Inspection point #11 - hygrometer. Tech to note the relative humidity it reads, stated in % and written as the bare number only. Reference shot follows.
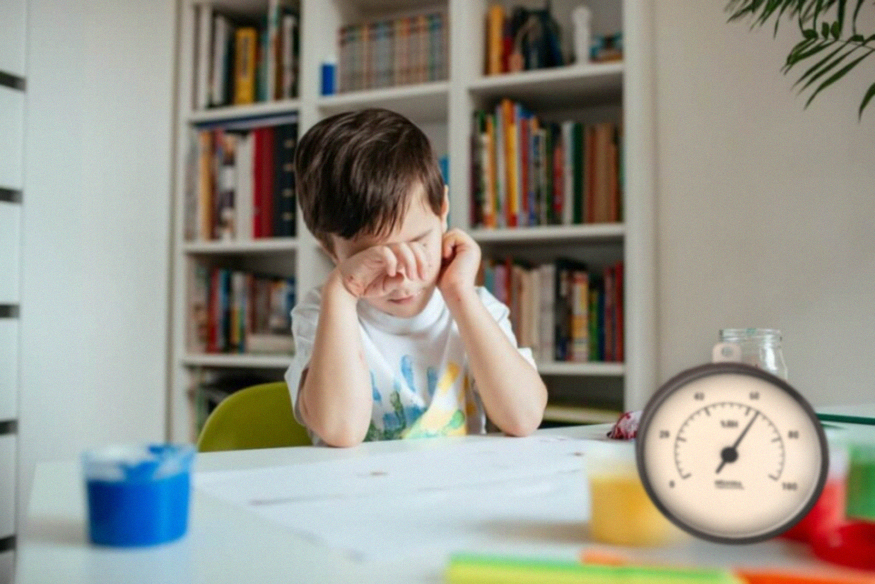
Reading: 64
